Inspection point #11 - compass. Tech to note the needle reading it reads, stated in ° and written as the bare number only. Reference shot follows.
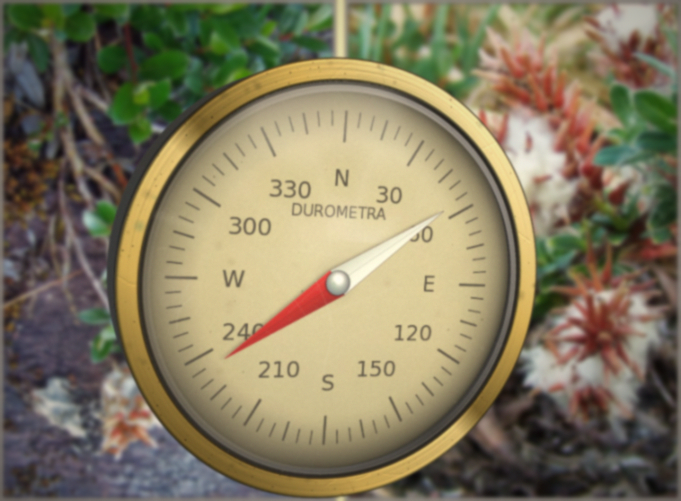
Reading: 235
